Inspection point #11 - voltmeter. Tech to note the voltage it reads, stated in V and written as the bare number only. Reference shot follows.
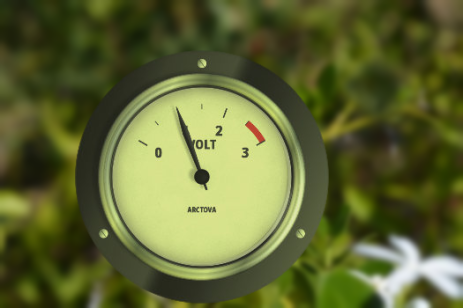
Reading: 1
